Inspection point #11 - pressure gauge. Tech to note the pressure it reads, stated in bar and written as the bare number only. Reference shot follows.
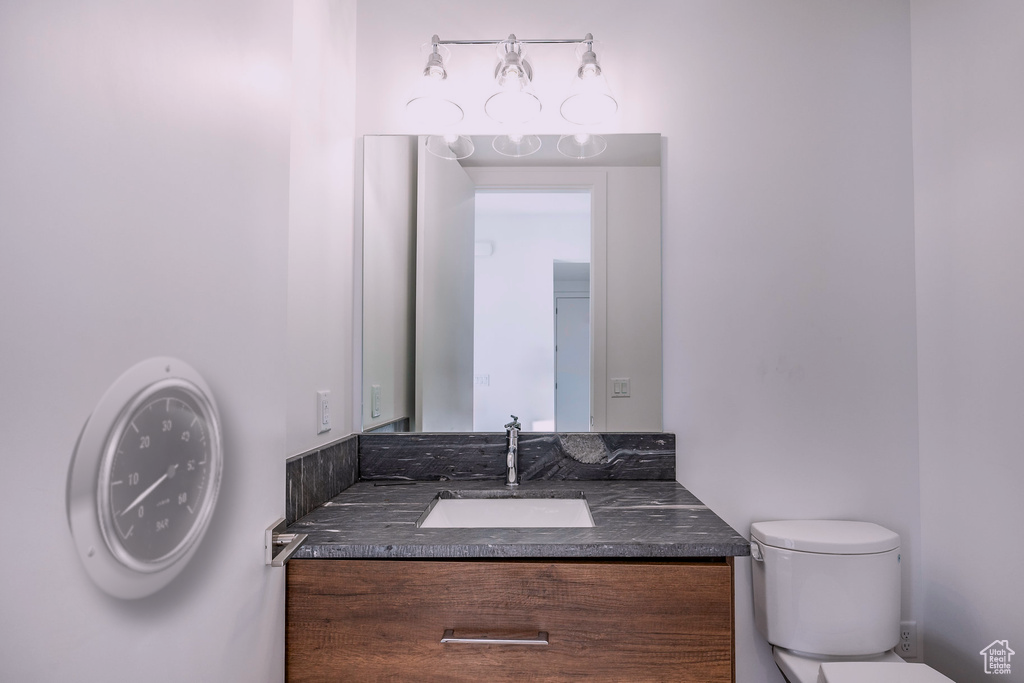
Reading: 5
